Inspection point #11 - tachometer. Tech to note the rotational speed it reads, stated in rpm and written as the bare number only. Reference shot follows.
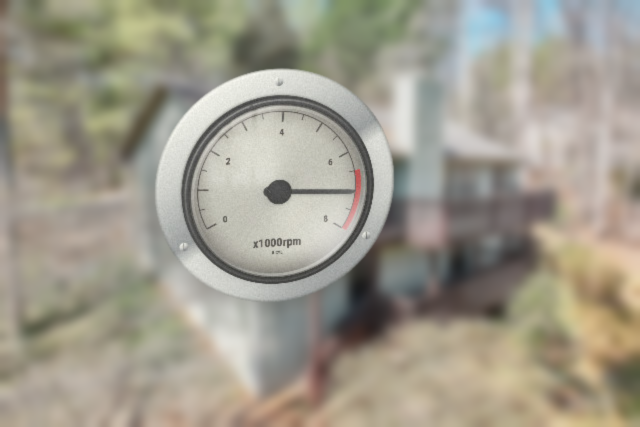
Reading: 7000
